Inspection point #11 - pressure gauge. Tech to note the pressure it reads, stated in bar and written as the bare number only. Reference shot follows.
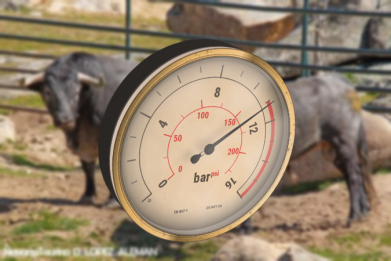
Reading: 11
